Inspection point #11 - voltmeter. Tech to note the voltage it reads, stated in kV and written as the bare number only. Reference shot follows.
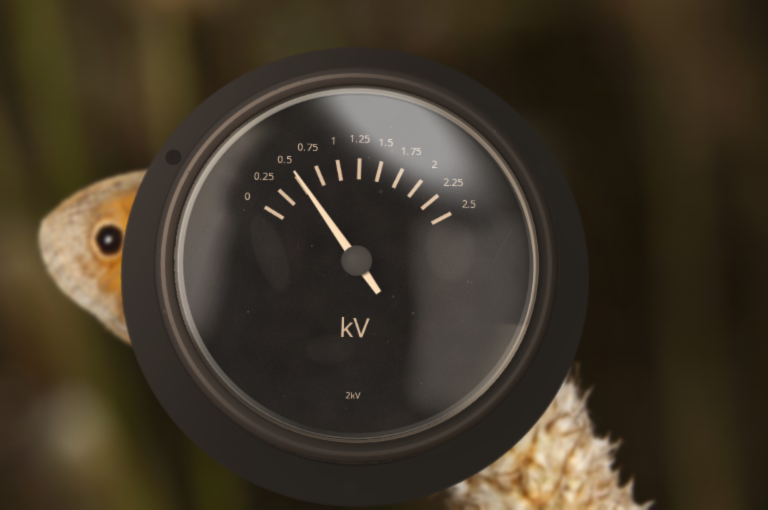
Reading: 0.5
